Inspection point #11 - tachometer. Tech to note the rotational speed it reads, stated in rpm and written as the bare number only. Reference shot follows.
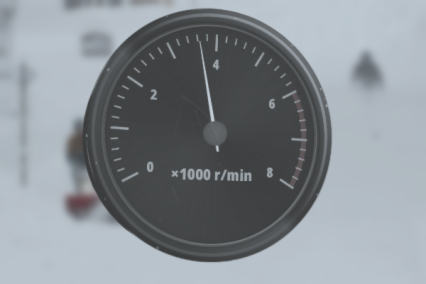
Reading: 3600
